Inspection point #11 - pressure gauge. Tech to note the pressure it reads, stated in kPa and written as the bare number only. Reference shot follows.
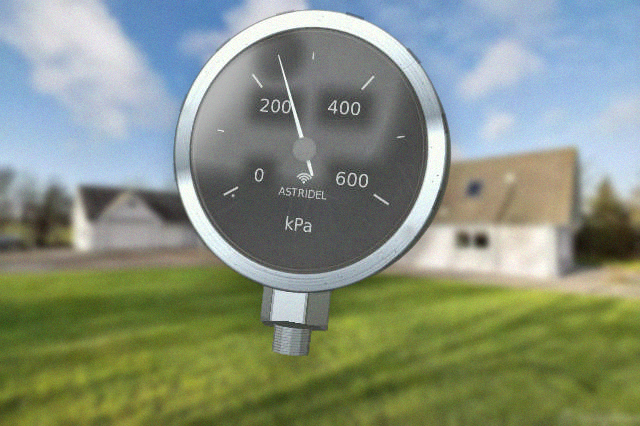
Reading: 250
